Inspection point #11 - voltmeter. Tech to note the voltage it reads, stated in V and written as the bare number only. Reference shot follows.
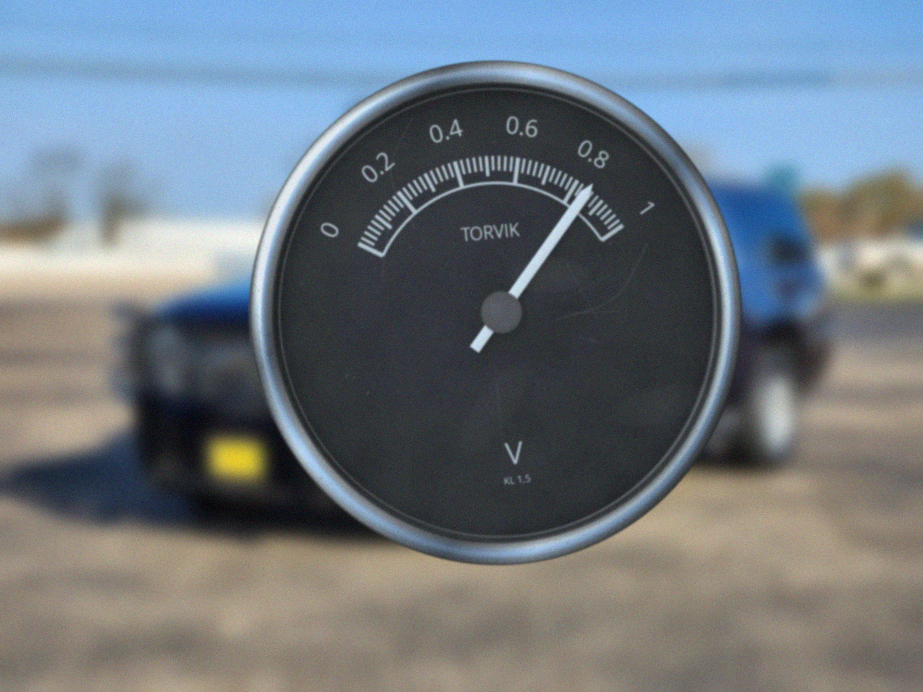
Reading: 0.84
